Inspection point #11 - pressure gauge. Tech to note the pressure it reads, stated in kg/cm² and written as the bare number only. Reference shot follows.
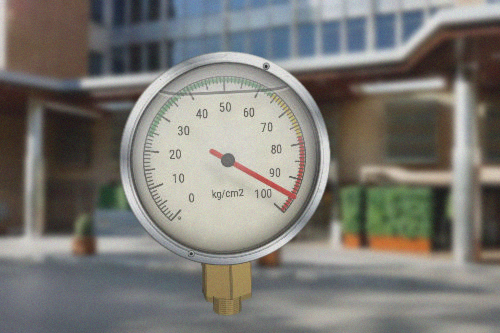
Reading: 95
